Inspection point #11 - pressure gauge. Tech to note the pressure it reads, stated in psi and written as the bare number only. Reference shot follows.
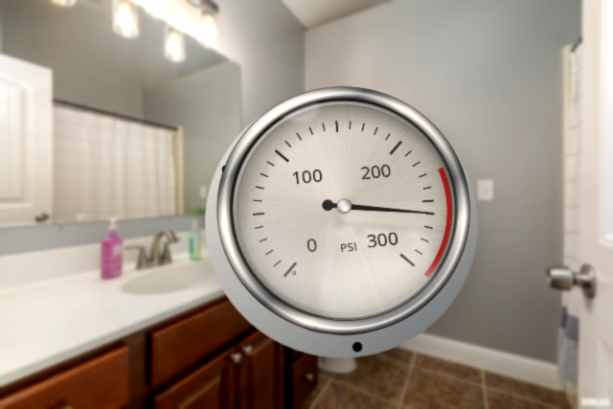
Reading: 260
